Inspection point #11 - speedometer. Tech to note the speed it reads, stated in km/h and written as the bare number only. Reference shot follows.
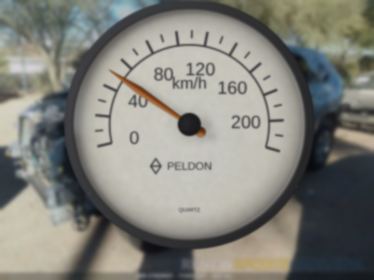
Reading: 50
